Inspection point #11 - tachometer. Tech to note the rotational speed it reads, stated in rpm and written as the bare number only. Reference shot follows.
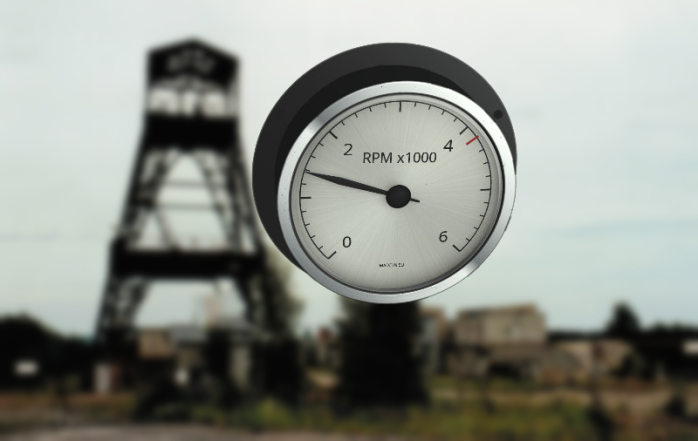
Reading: 1400
